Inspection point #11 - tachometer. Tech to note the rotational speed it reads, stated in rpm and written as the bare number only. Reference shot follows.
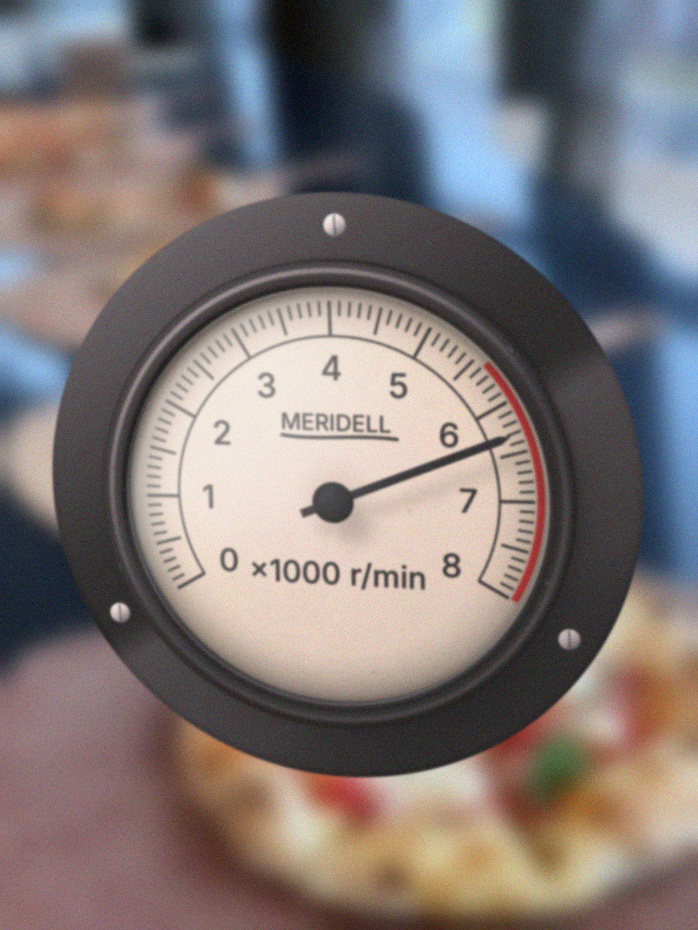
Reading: 6300
